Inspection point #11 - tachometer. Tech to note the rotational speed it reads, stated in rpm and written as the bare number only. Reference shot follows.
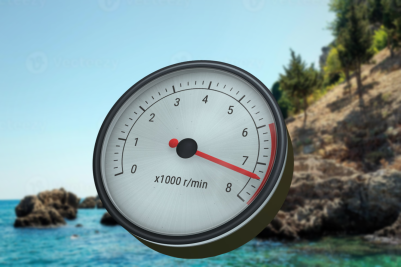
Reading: 7400
